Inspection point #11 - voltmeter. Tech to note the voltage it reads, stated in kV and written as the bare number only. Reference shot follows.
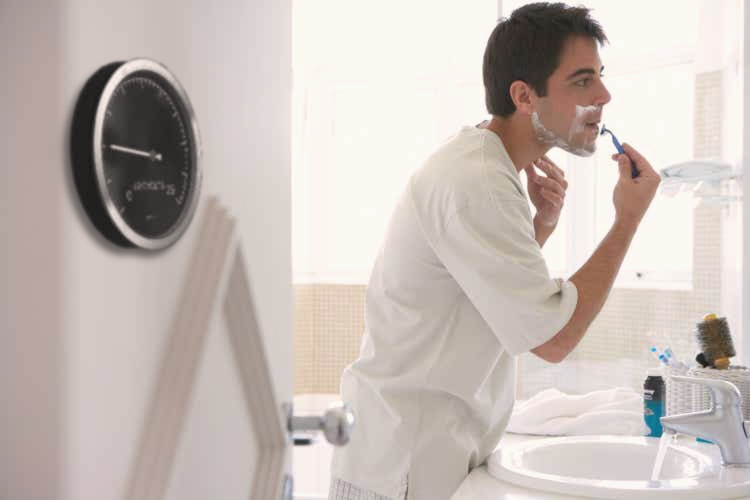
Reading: 5
